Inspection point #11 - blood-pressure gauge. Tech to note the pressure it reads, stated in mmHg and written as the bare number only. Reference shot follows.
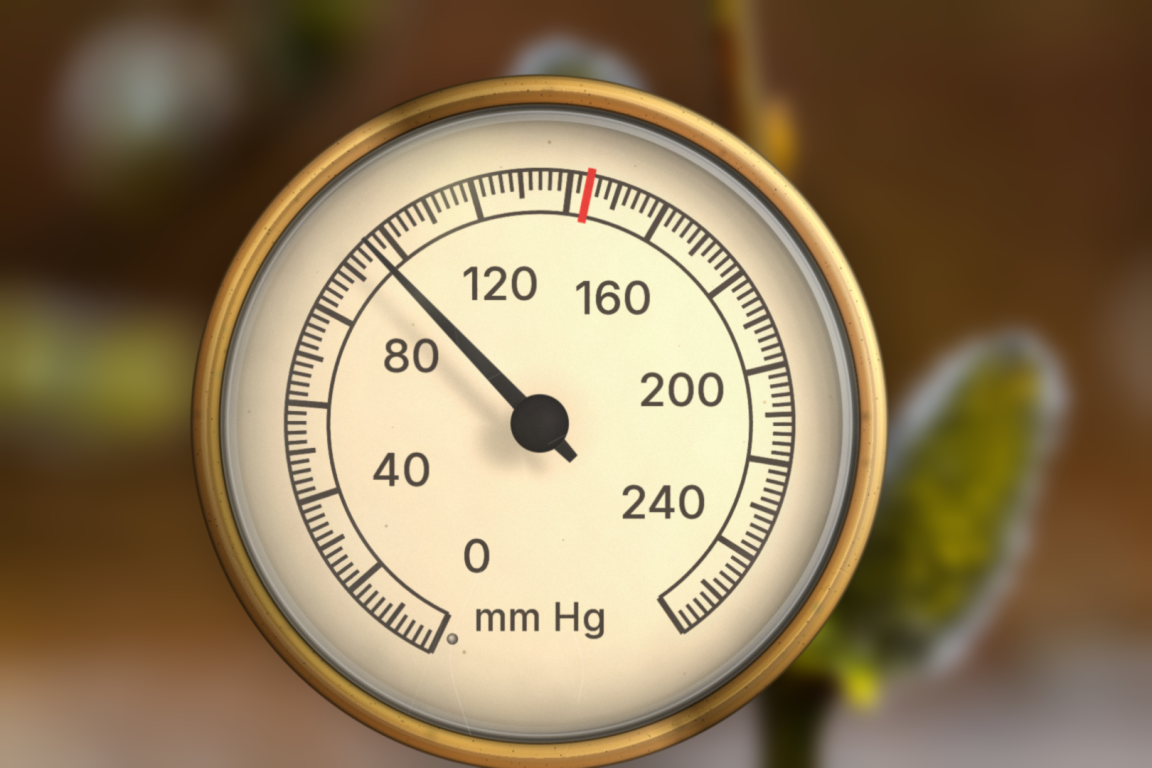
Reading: 96
